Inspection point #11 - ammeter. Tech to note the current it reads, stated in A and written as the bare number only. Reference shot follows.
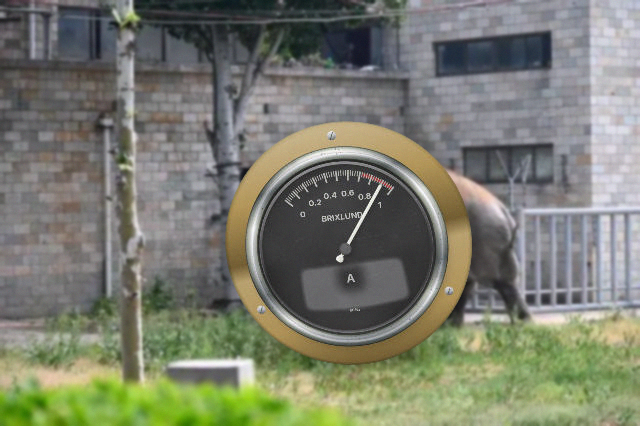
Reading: 0.9
